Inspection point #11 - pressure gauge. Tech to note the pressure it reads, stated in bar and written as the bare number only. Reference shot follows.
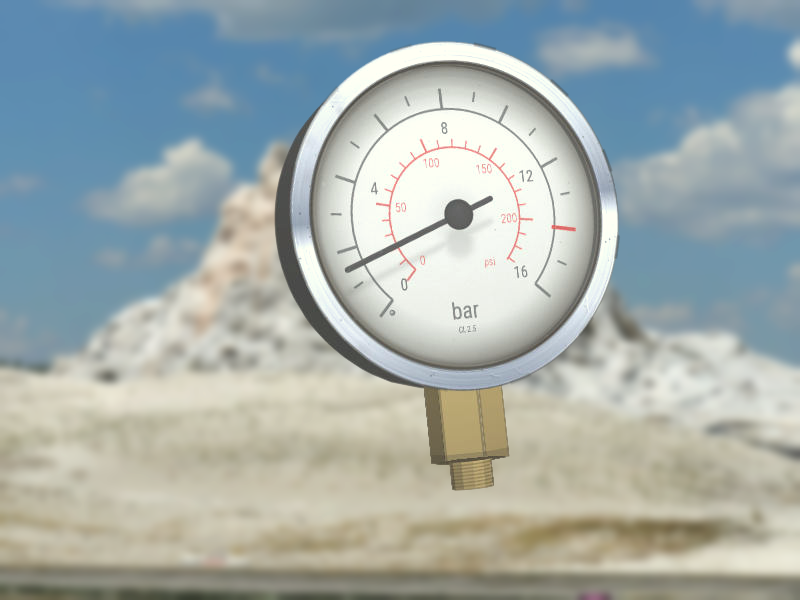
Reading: 1.5
